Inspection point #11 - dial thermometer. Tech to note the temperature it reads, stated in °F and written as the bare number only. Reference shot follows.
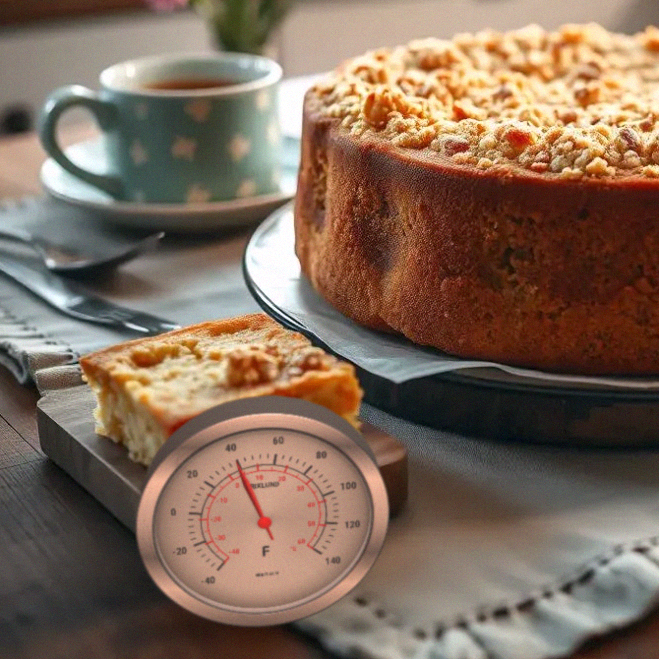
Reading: 40
